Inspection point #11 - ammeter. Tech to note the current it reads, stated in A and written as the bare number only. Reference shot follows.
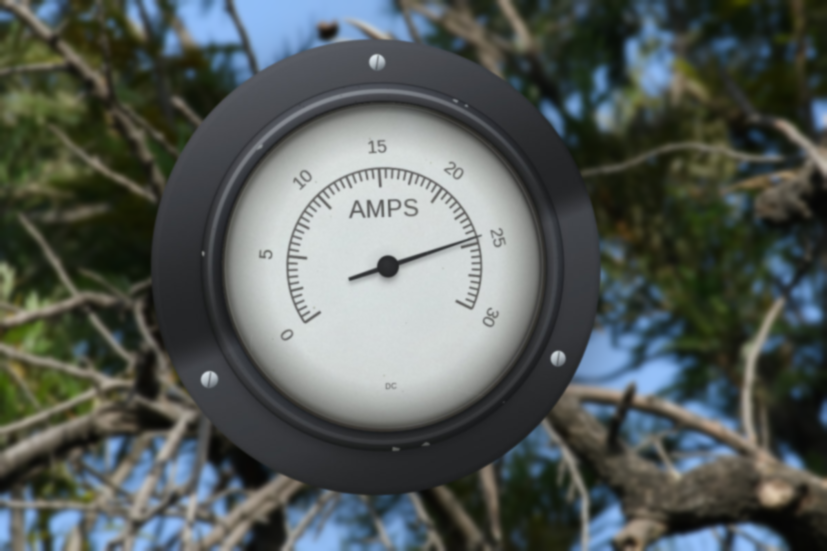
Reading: 24.5
